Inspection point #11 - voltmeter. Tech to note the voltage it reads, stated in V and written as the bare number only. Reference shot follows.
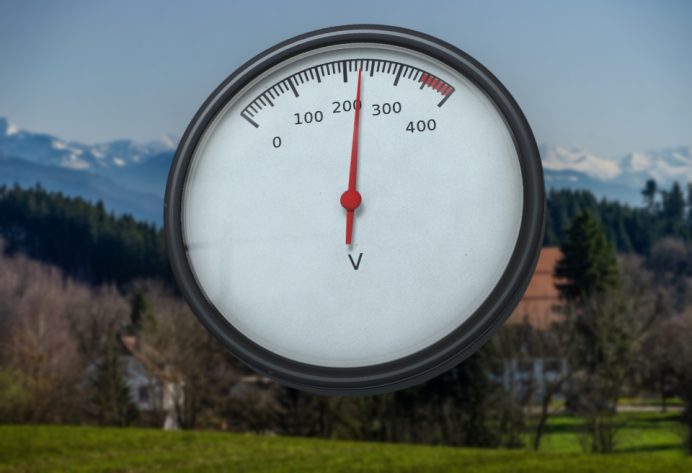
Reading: 230
